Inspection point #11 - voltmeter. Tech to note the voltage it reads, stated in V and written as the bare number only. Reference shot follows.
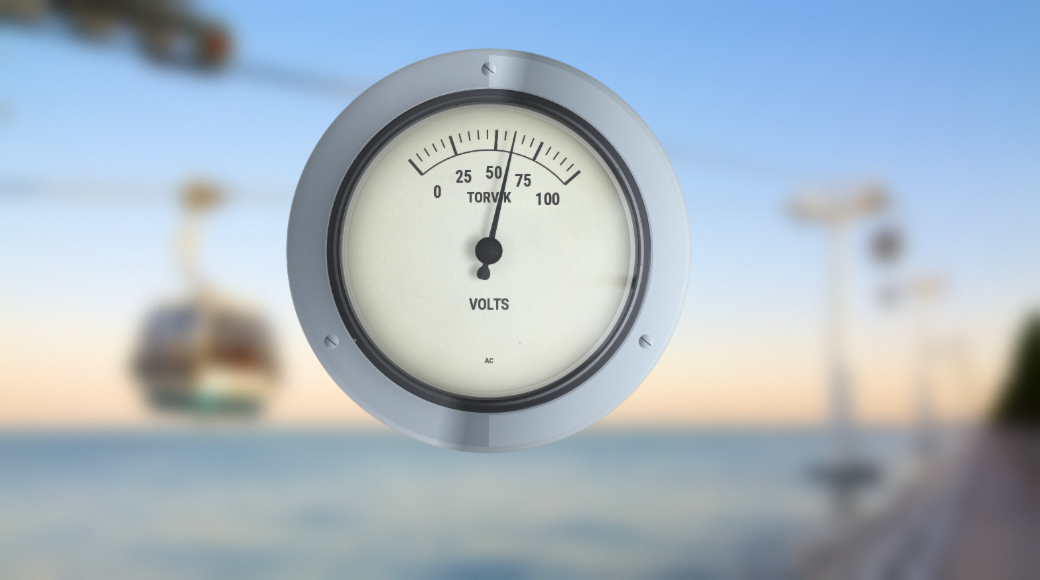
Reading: 60
